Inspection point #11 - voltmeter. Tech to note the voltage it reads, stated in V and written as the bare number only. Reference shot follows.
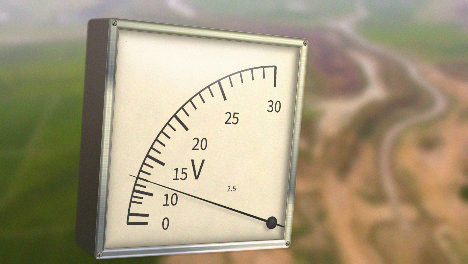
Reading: 12
